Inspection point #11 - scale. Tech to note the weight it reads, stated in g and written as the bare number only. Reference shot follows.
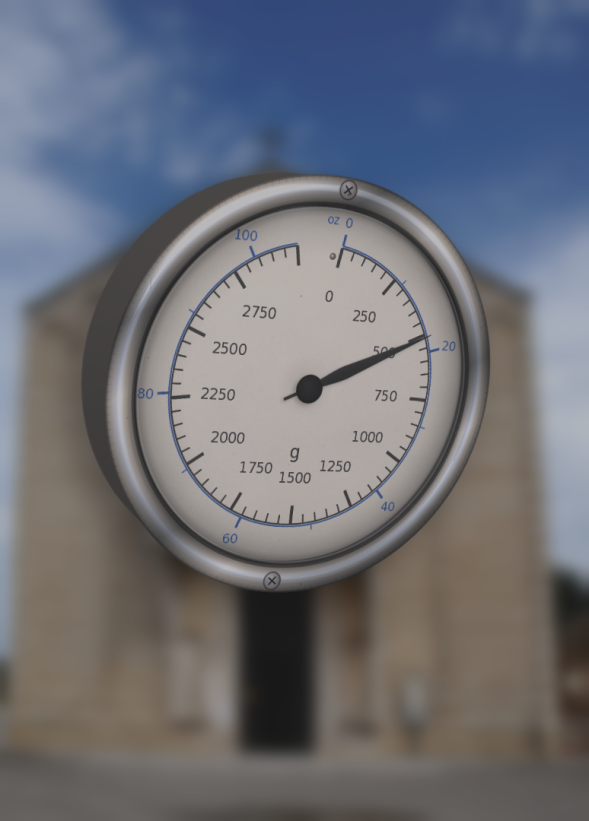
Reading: 500
